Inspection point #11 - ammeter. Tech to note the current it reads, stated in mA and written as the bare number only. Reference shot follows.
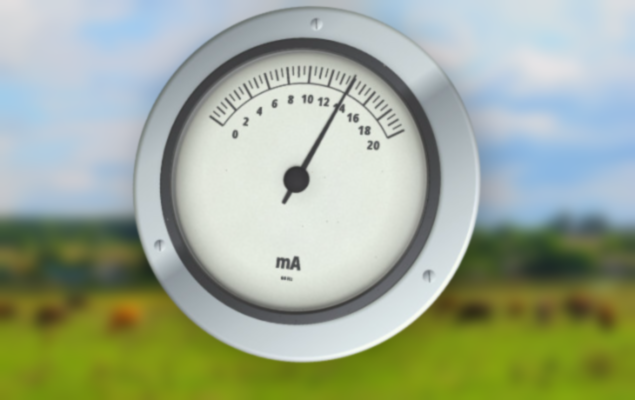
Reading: 14
